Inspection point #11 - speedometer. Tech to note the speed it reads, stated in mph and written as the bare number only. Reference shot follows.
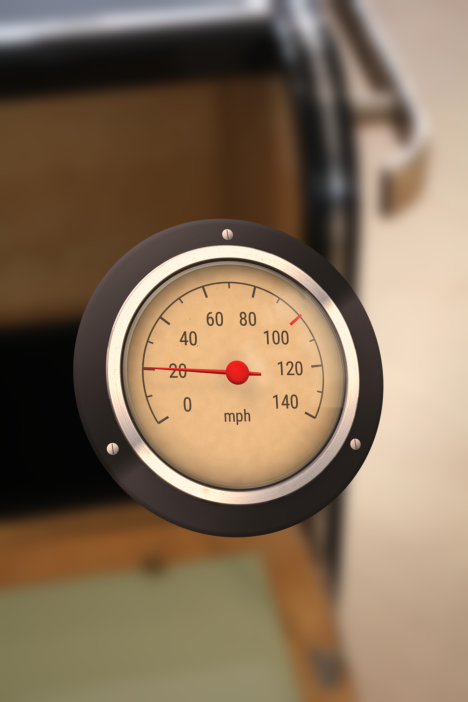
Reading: 20
